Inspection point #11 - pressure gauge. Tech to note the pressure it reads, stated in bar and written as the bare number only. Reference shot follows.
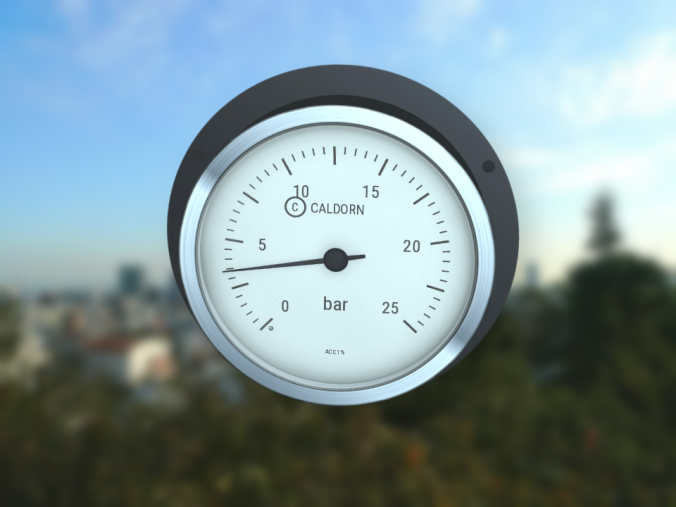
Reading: 3.5
